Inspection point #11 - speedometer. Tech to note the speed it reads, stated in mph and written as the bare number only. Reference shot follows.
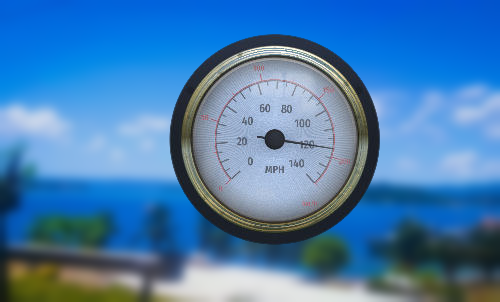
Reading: 120
